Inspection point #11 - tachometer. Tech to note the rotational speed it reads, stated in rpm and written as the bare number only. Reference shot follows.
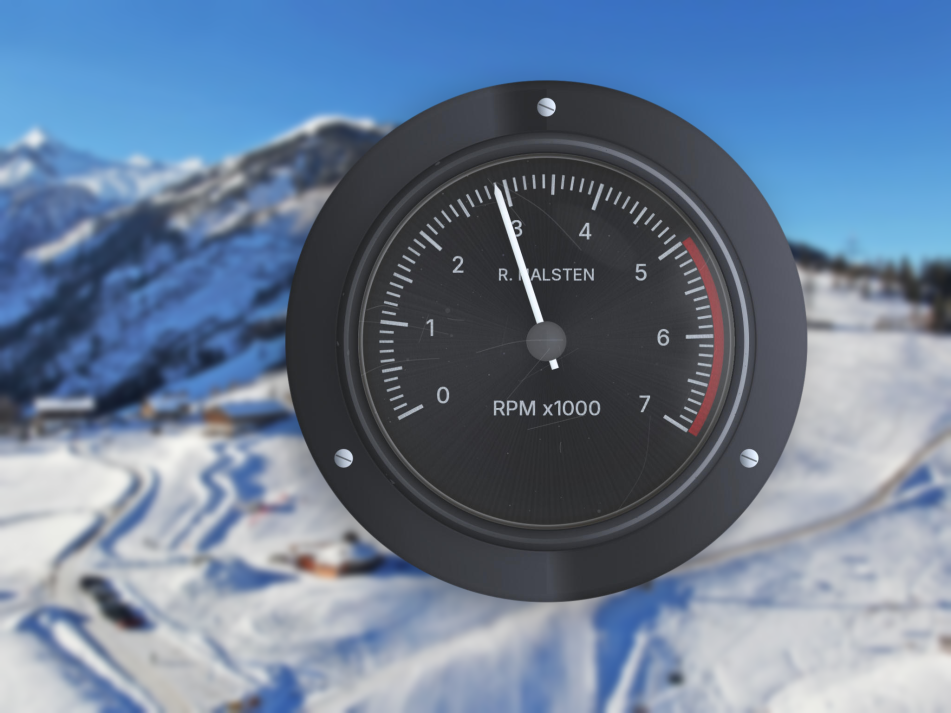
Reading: 2900
